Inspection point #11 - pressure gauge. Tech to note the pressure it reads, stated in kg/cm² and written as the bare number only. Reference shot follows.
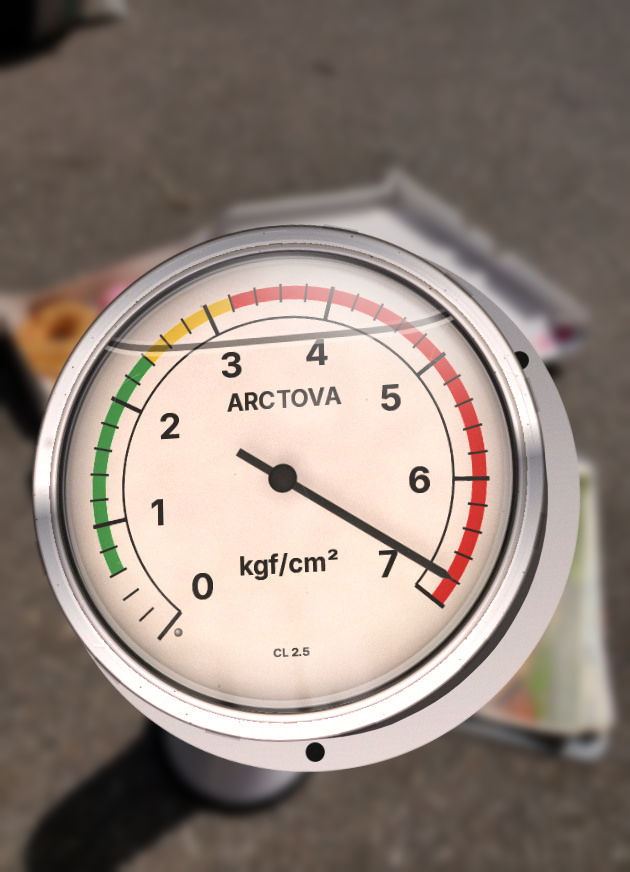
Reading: 6.8
